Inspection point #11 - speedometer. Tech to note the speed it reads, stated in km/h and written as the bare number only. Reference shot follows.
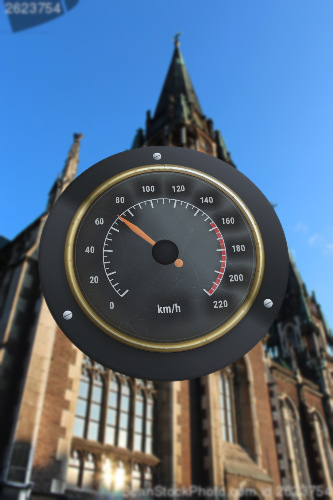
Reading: 70
